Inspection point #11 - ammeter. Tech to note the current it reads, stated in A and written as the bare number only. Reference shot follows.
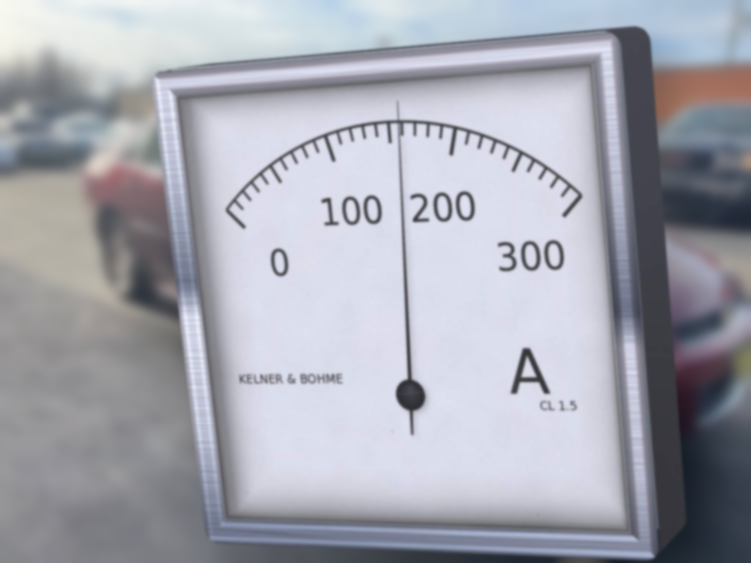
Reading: 160
